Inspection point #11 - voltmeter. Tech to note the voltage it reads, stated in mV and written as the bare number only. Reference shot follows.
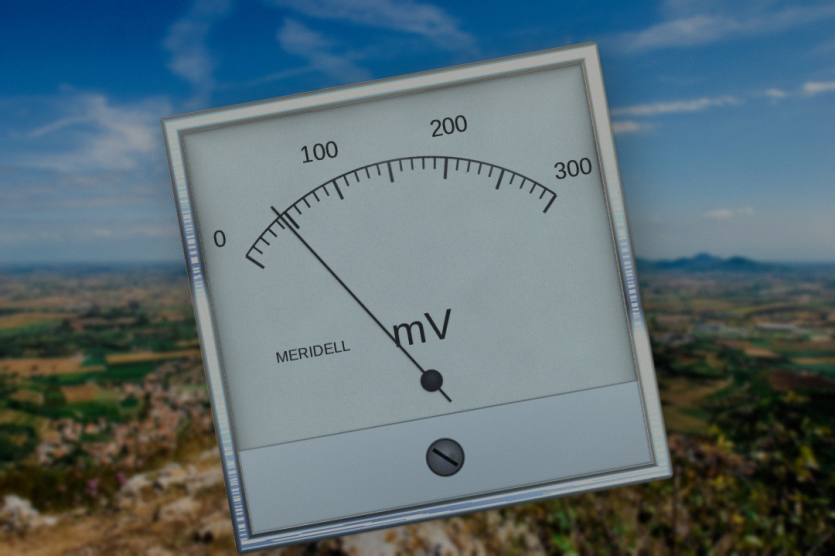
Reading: 45
